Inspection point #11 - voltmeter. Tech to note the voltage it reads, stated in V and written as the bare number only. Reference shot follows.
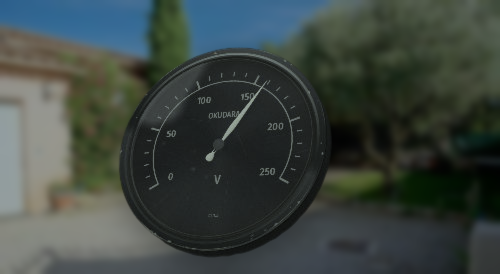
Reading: 160
